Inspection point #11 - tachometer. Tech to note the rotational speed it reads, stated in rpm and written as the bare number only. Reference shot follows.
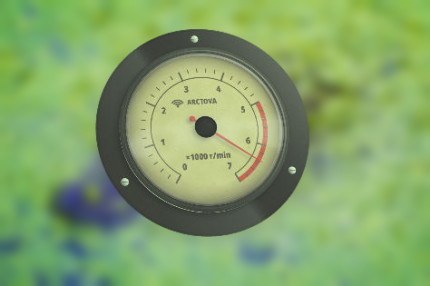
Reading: 6400
